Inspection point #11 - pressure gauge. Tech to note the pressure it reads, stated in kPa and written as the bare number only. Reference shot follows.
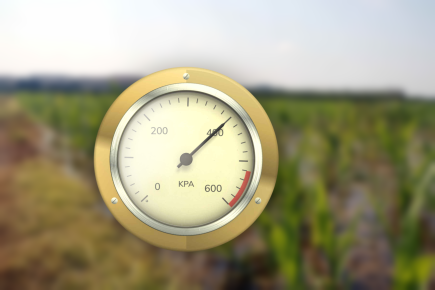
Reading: 400
